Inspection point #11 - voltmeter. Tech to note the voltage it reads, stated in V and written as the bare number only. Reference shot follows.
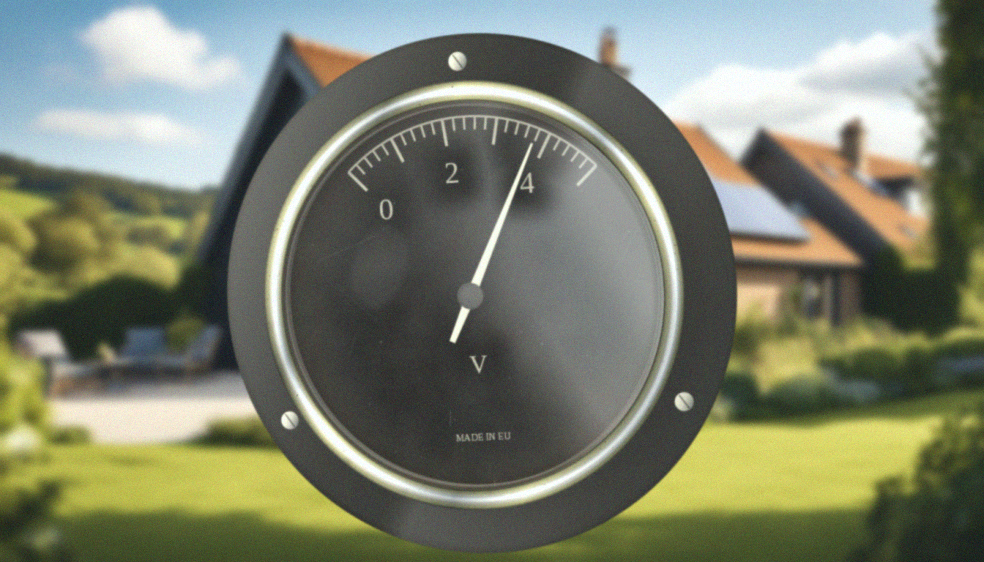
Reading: 3.8
